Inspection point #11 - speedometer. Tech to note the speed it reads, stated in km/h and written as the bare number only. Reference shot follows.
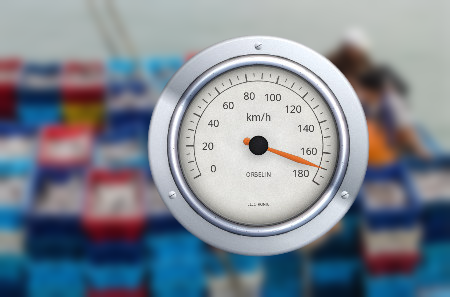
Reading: 170
